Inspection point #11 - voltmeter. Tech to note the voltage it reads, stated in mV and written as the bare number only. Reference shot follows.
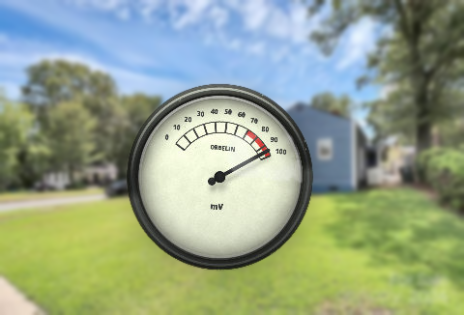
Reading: 95
